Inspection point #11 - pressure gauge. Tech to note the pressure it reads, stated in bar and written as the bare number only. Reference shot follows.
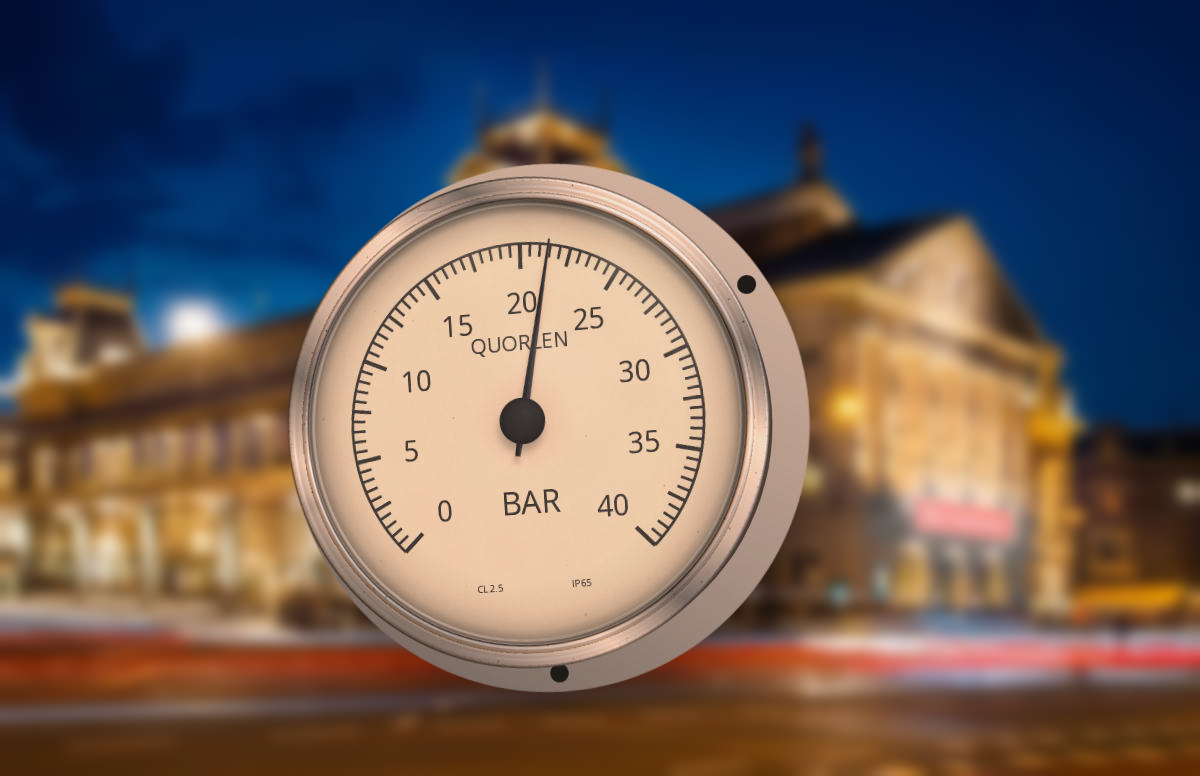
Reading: 21.5
